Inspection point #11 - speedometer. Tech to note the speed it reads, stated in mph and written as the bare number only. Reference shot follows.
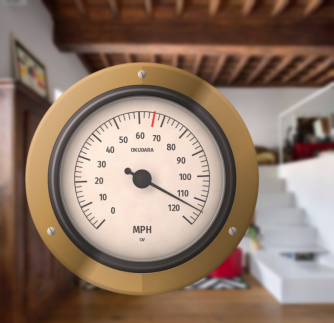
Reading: 114
